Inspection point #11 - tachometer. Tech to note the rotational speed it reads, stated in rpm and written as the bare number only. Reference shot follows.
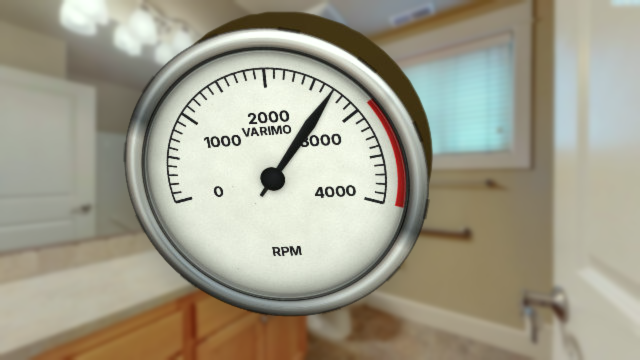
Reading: 2700
